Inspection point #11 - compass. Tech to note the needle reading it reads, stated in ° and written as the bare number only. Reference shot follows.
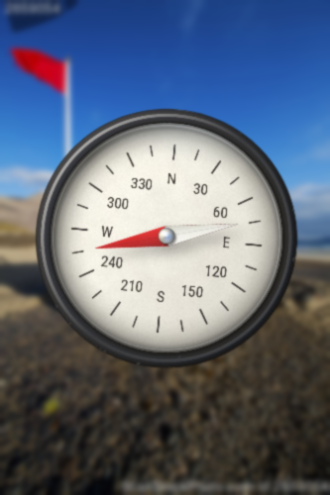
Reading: 255
